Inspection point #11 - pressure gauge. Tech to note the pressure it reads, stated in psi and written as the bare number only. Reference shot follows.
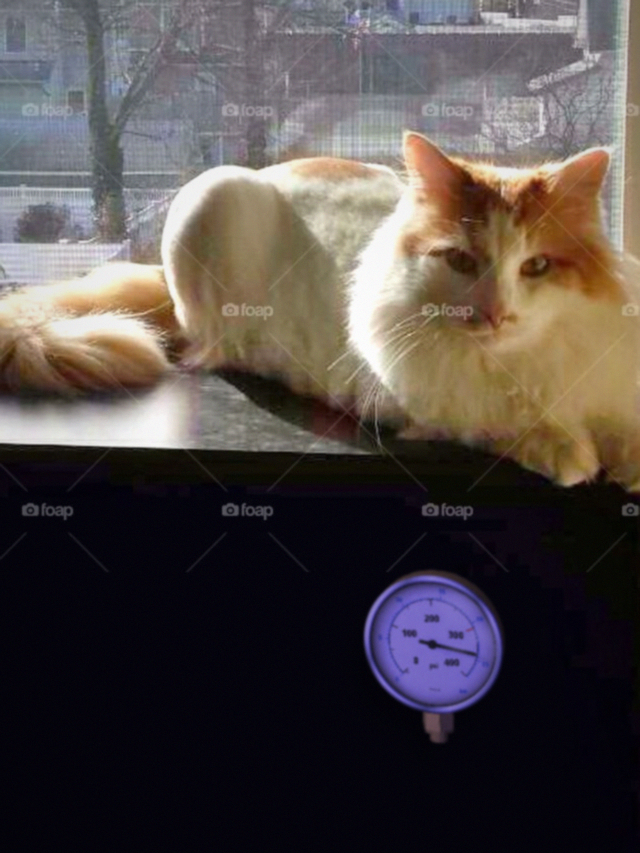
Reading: 350
